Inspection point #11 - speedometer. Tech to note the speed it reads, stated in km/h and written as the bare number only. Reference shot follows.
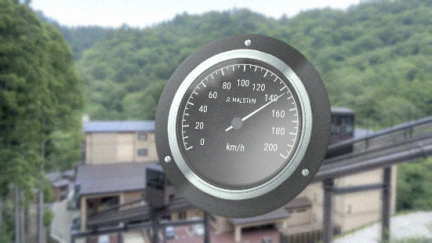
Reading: 145
